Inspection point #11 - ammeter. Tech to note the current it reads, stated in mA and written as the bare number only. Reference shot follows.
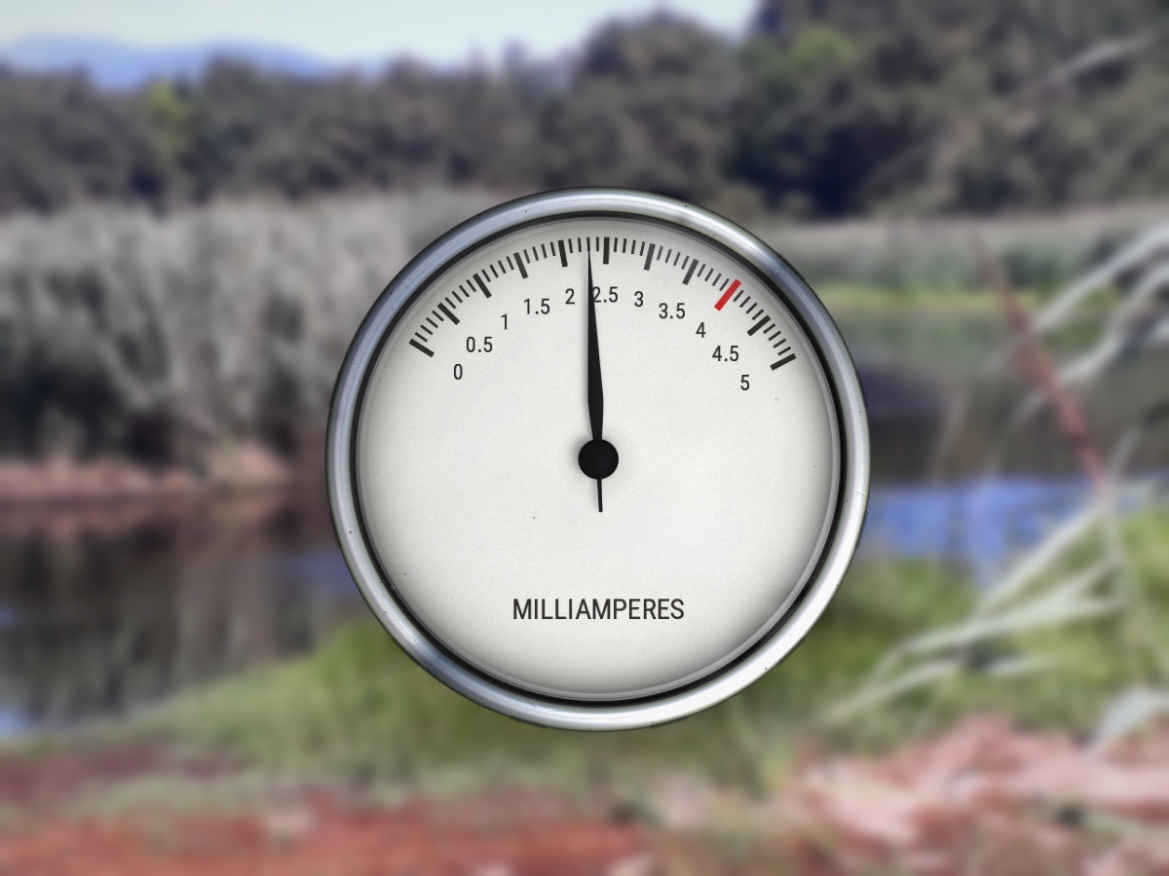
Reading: 2.3
